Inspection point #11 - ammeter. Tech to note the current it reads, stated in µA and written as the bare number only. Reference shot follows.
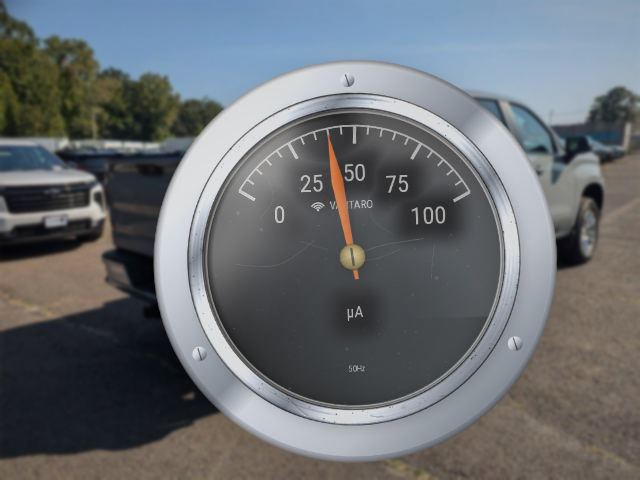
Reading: 40
